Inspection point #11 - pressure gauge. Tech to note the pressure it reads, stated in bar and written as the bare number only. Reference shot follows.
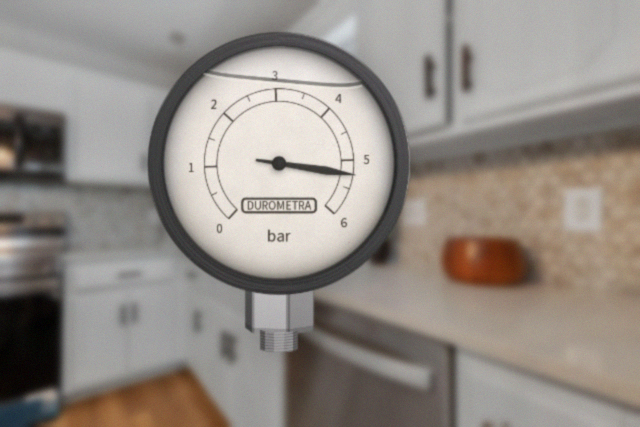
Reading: 5.25
